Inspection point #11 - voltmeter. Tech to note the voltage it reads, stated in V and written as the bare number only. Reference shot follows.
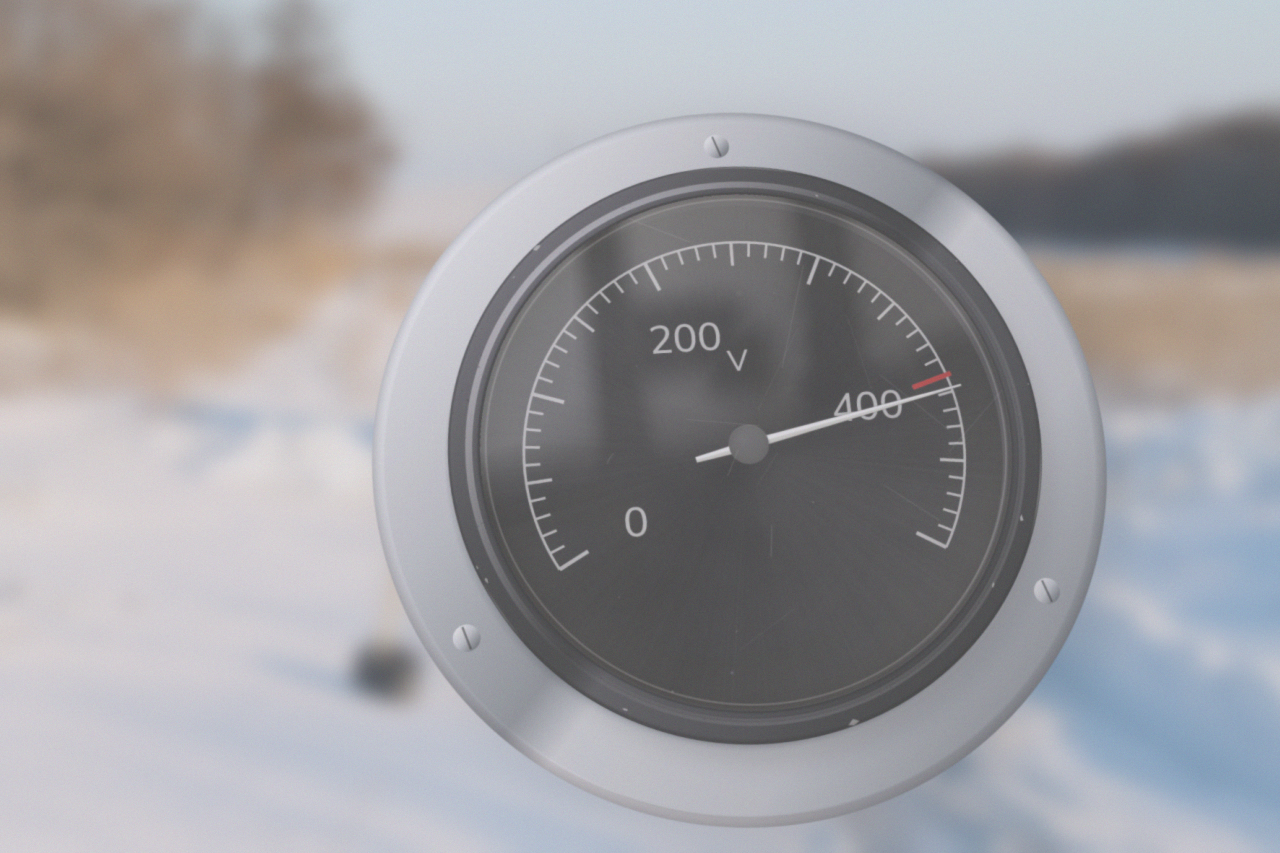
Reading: 410
